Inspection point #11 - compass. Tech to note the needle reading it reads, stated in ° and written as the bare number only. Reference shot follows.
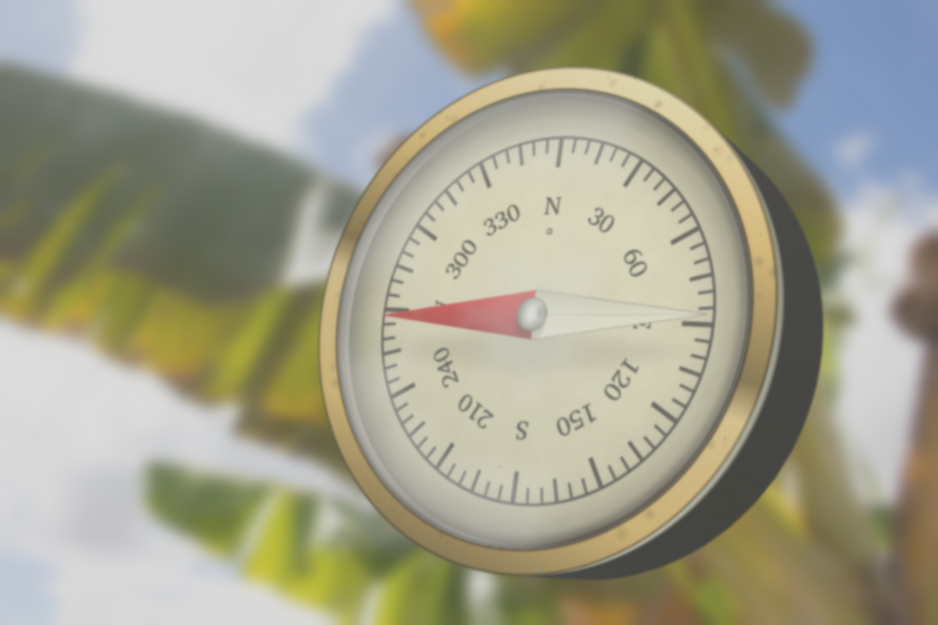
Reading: 267.5
